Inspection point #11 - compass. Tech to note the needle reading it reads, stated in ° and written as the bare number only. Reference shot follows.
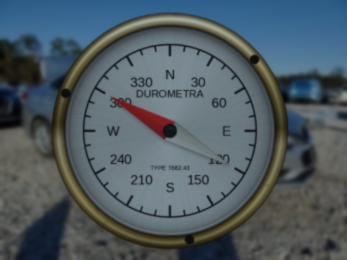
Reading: 300
